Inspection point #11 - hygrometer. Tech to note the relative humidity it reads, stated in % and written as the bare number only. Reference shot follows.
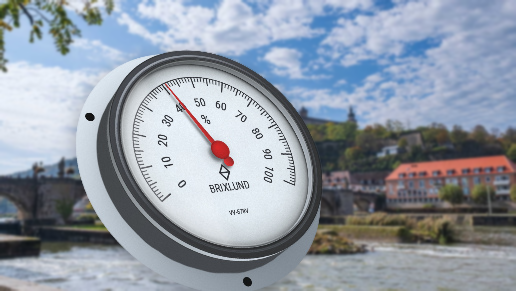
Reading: 40
